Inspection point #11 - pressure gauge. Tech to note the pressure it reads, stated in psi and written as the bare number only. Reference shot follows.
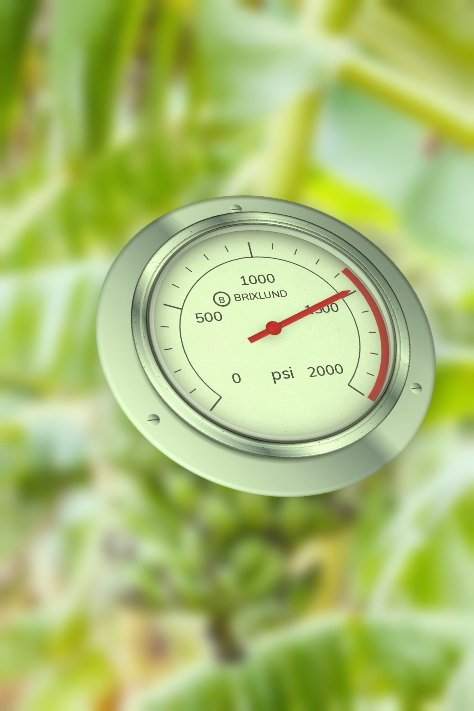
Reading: 1500
